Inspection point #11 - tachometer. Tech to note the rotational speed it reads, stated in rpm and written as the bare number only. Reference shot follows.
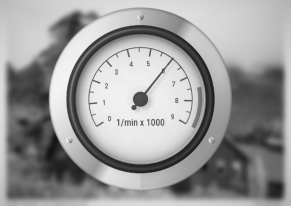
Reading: 6000
